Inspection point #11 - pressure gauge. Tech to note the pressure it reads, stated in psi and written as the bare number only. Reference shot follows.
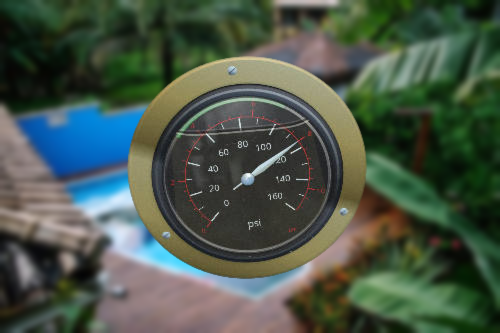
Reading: 115
